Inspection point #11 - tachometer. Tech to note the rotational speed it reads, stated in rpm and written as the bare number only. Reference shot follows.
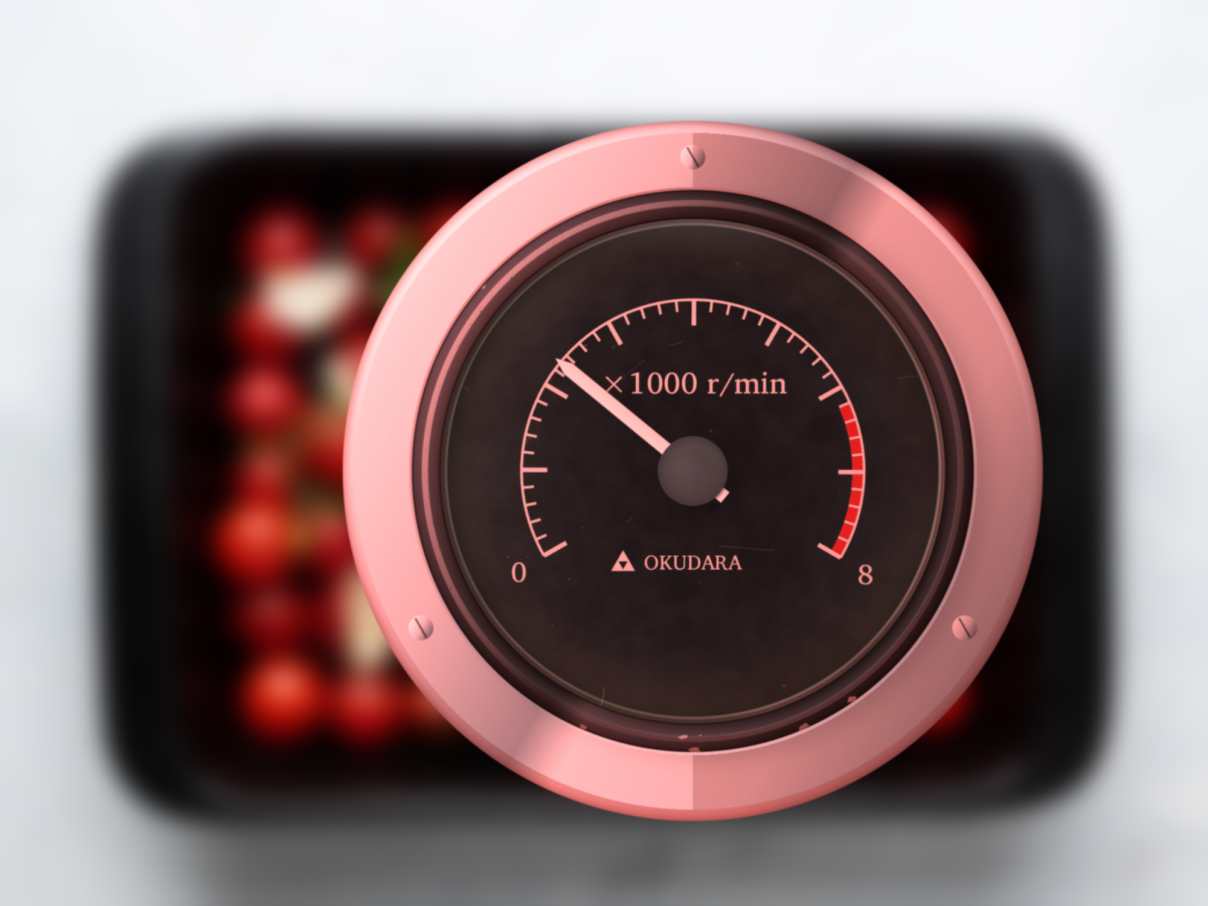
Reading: 2300
